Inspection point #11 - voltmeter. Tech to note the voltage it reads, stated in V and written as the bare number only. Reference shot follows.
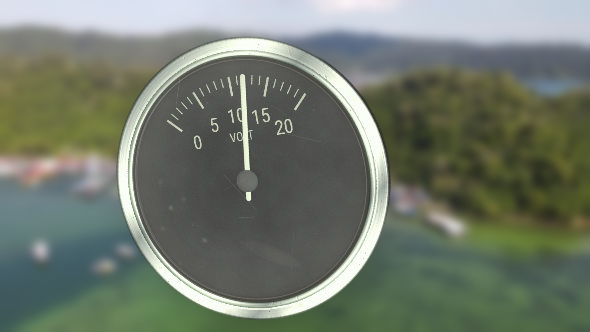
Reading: 12
